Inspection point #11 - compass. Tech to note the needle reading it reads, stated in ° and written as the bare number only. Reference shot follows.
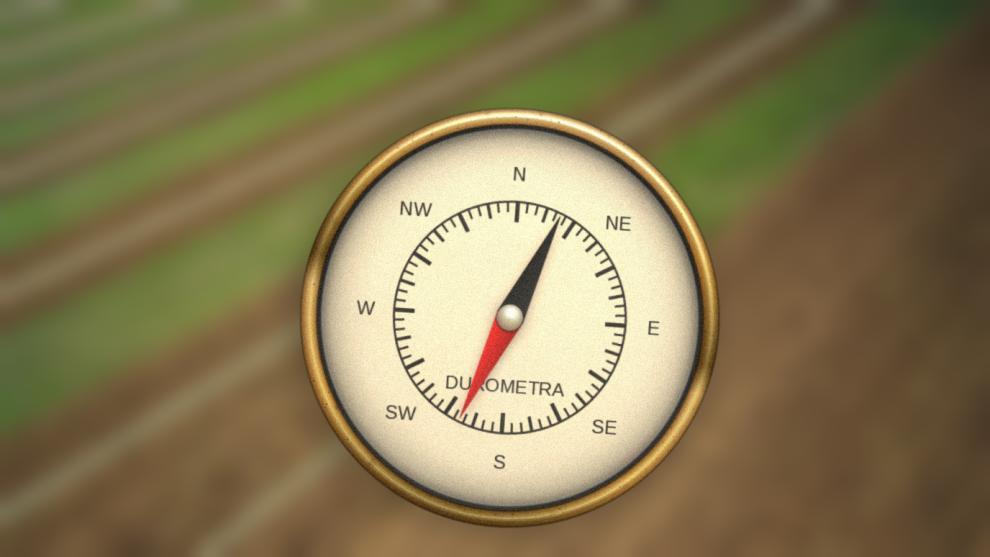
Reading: 202.5
